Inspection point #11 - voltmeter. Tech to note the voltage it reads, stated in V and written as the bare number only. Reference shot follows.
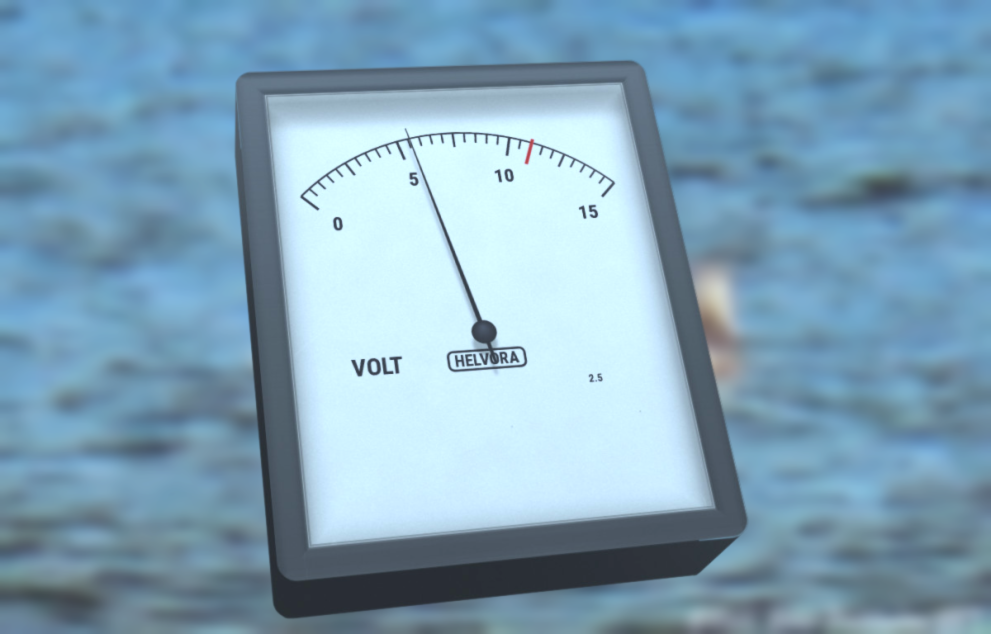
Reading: 5.5
